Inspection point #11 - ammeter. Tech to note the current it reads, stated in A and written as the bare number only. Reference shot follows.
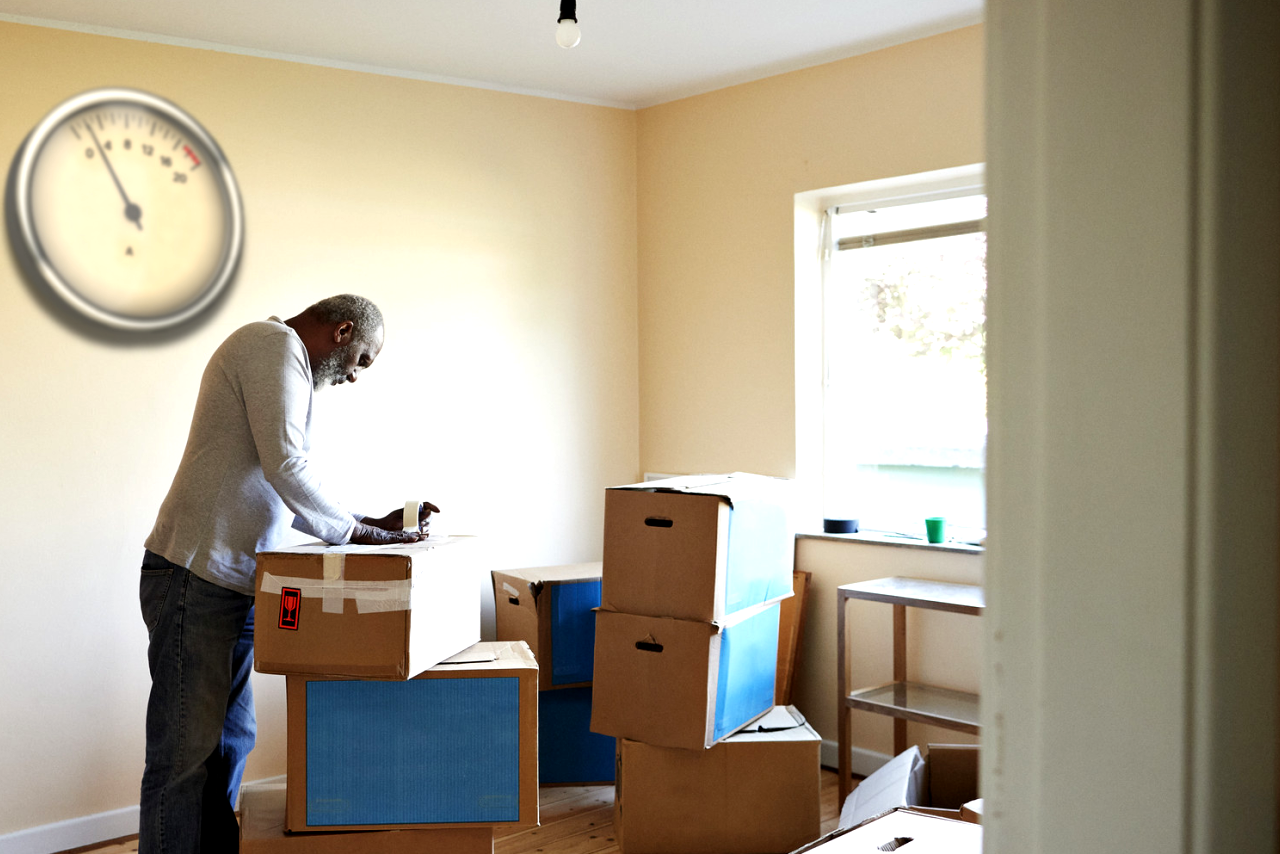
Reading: 2
